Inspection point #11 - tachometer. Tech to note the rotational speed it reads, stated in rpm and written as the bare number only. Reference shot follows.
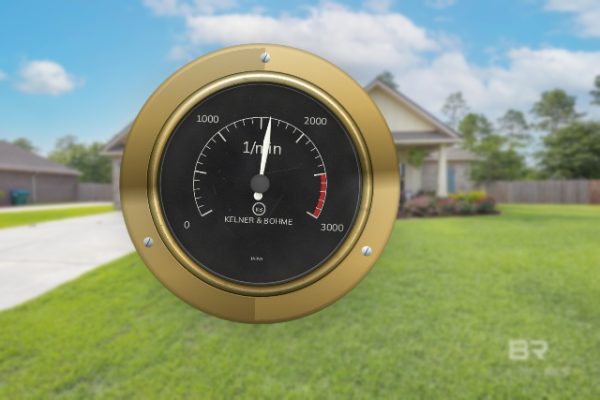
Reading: 1600
